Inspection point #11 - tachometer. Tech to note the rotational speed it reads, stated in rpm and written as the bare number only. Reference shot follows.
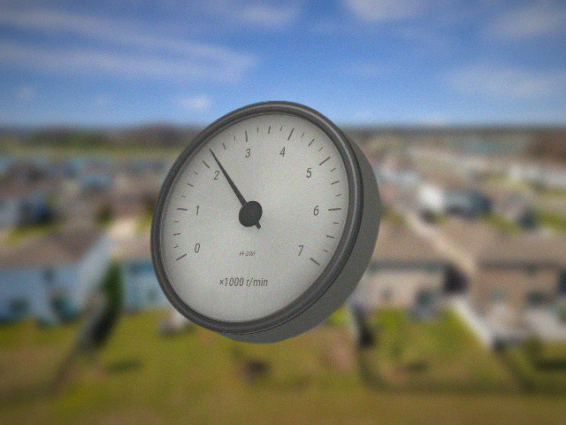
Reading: 2250
